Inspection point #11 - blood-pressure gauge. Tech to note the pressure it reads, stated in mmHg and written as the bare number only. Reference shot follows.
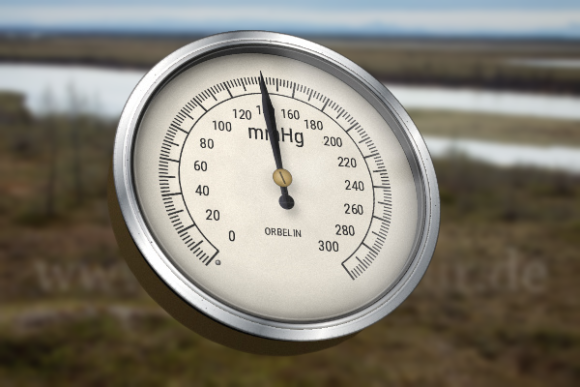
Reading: 140
